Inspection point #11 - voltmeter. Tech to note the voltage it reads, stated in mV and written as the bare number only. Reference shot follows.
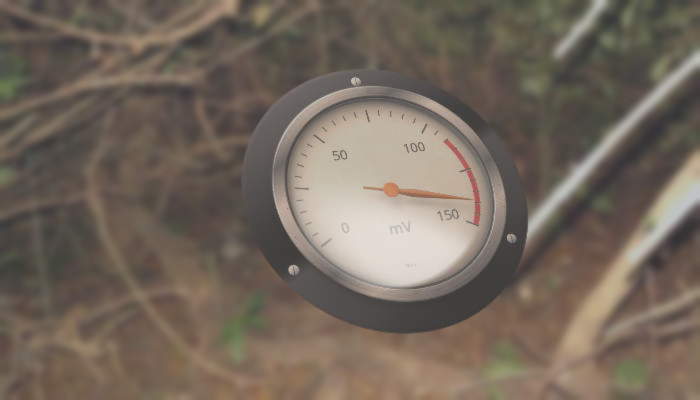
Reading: 140
